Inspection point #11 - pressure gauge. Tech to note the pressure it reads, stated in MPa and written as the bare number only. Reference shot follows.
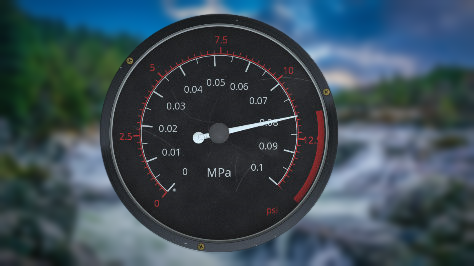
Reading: 0.08
